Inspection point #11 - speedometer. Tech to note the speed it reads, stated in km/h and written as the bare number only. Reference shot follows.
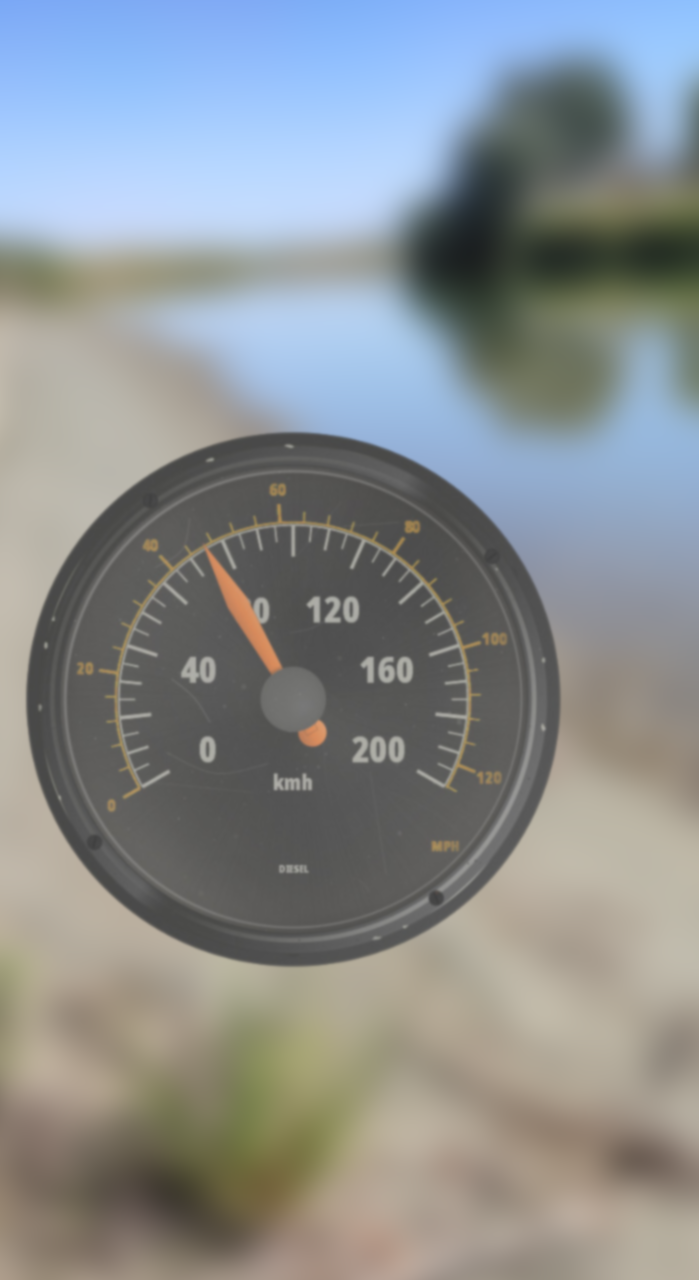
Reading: 75
